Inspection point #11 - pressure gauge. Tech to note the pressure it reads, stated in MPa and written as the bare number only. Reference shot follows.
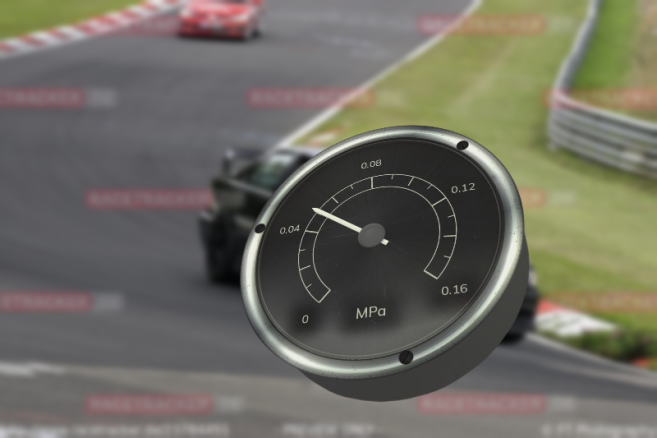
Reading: 0.05
